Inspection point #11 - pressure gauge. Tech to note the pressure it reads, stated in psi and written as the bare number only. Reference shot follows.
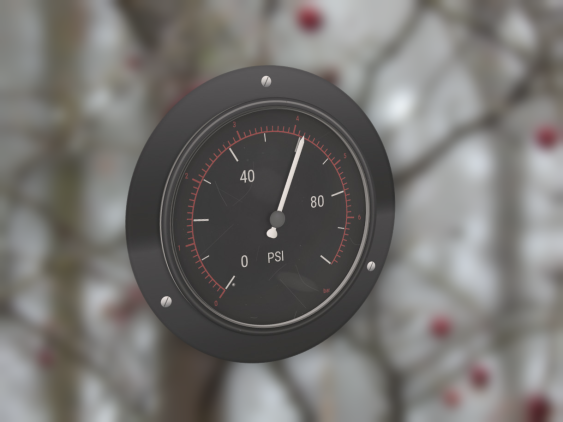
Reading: 60
